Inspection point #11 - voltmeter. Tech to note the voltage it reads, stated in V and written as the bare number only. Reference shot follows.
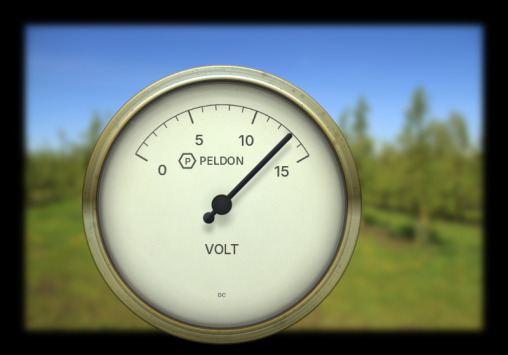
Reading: 13
